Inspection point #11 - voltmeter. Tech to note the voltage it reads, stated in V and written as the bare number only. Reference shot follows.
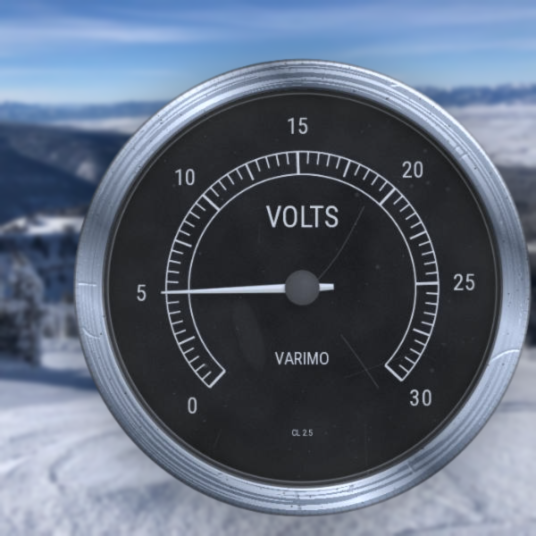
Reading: 5
